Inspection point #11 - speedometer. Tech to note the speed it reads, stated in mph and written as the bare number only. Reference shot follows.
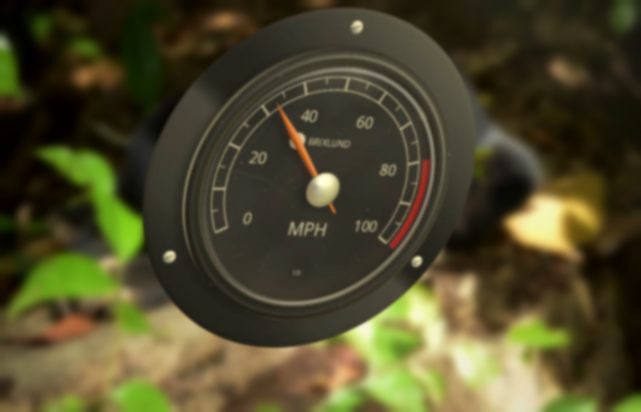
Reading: 32.5
